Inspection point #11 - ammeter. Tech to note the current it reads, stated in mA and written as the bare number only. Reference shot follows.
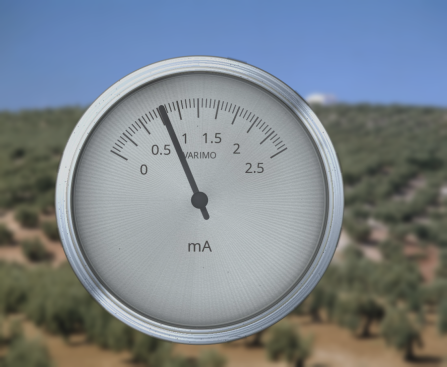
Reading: 0.8
